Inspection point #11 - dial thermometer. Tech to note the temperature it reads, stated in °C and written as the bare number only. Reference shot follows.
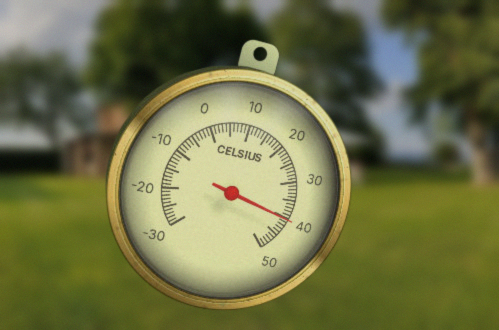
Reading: 40
